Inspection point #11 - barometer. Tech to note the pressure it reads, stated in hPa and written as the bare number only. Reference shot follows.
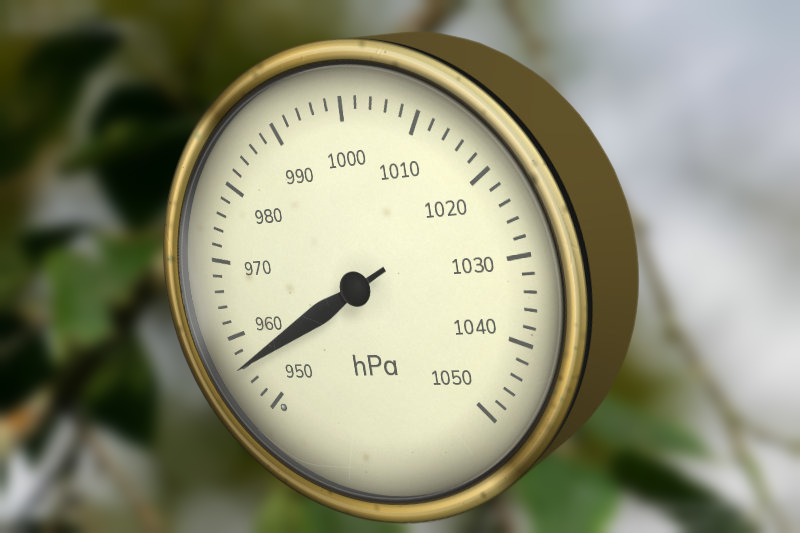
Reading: 956
